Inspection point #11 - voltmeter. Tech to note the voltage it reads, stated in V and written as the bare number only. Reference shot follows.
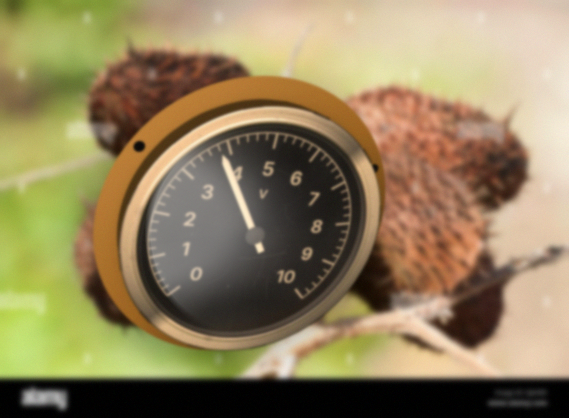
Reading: 3.8
